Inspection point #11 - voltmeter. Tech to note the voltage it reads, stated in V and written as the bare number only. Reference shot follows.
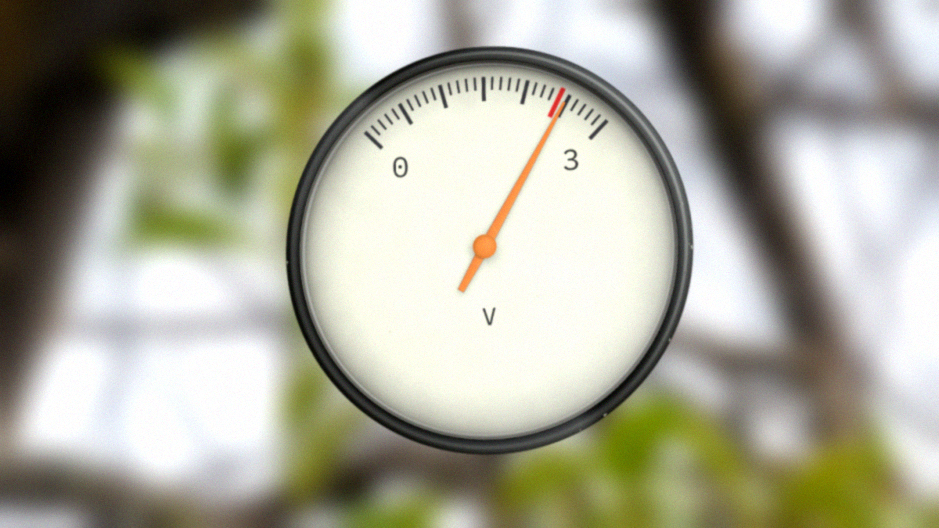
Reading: 2.5
